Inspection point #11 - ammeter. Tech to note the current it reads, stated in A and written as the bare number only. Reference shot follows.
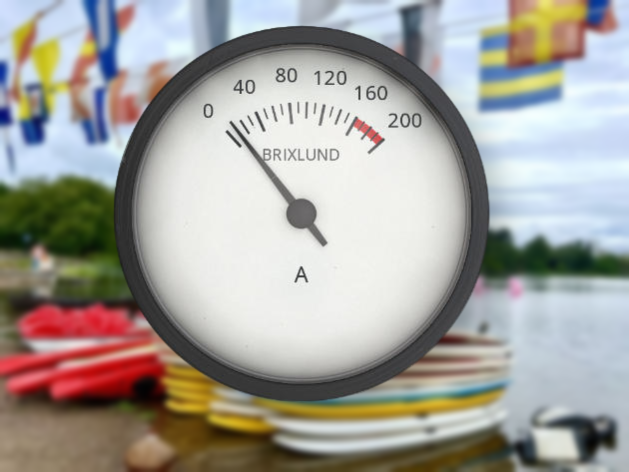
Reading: 10
